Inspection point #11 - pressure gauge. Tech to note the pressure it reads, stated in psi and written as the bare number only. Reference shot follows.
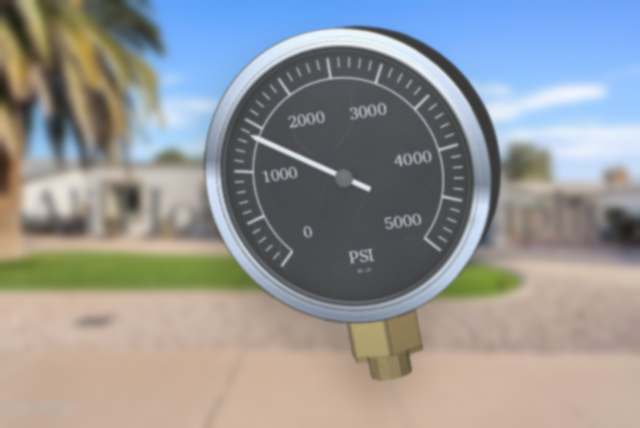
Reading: 1400
